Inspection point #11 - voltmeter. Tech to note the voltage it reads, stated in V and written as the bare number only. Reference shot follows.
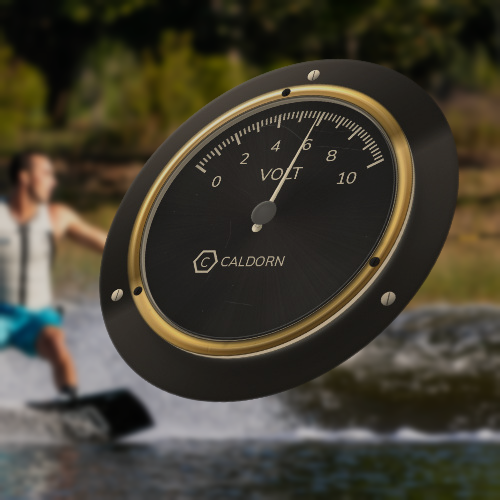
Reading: 6
